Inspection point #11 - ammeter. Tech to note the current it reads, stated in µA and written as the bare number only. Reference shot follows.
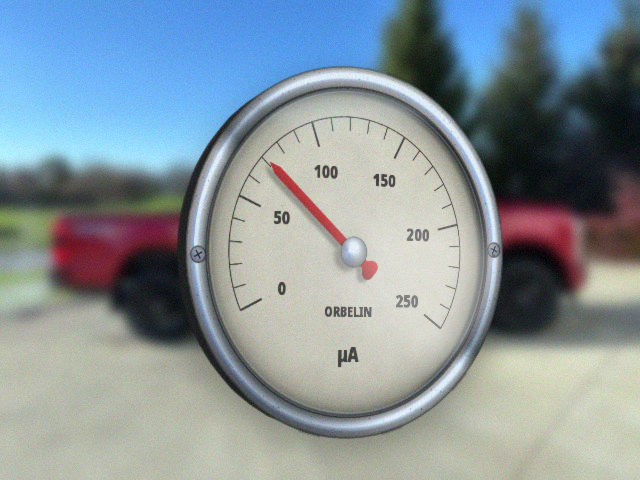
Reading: 70
